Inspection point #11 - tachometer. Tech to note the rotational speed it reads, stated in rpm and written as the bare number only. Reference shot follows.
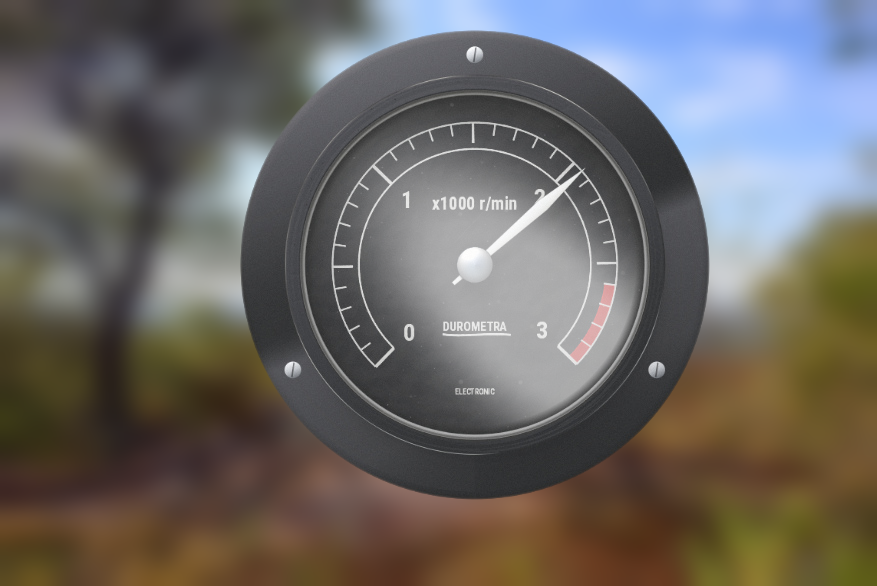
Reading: 2050
